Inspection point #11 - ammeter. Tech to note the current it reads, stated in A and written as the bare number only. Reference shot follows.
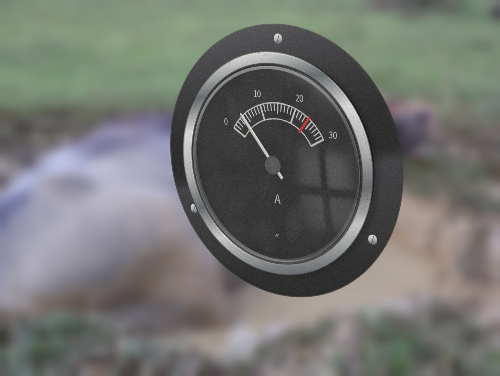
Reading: 5
